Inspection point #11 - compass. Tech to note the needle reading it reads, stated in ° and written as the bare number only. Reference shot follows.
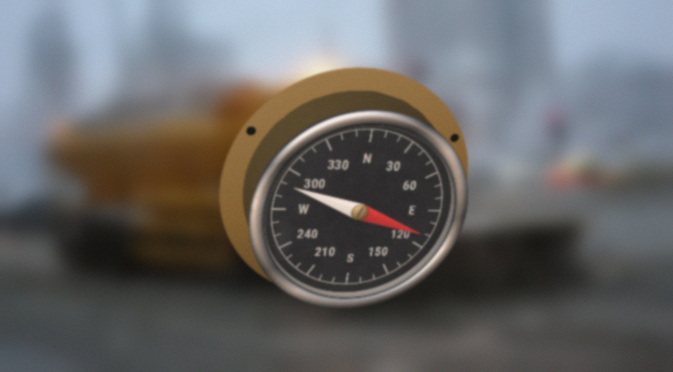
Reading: 110
